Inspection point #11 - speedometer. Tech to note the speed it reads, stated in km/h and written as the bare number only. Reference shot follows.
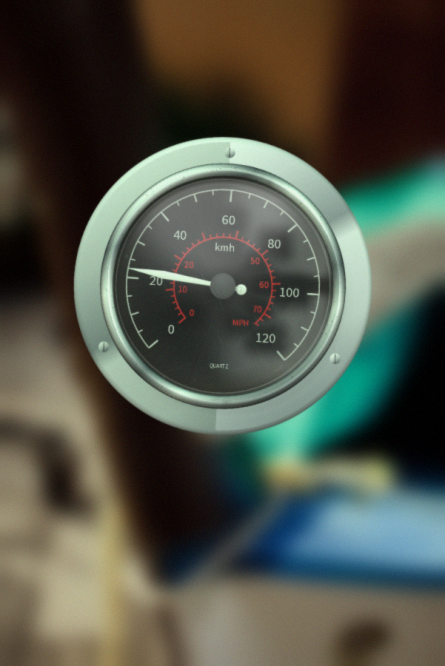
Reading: 22.5
